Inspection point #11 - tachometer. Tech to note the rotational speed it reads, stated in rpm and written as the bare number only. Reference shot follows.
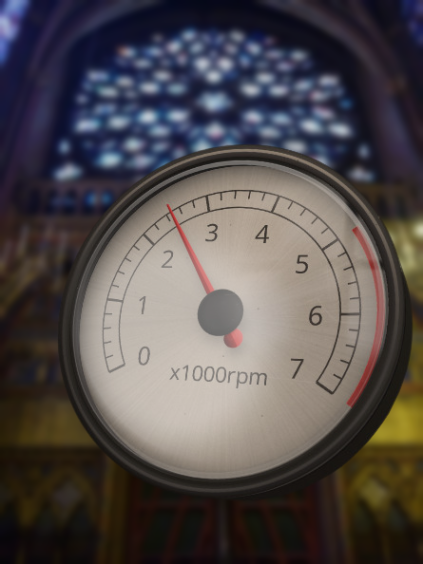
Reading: 2500
